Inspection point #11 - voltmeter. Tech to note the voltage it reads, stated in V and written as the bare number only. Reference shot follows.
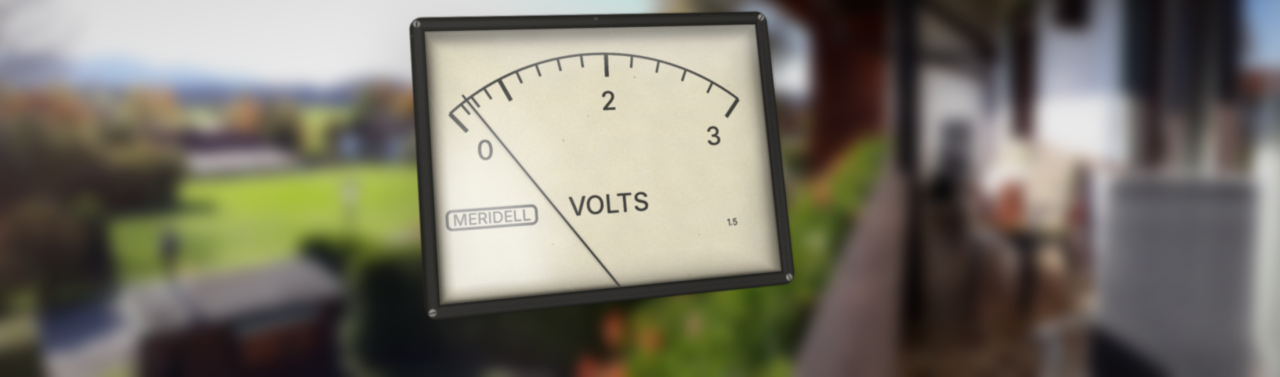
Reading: 0.5
